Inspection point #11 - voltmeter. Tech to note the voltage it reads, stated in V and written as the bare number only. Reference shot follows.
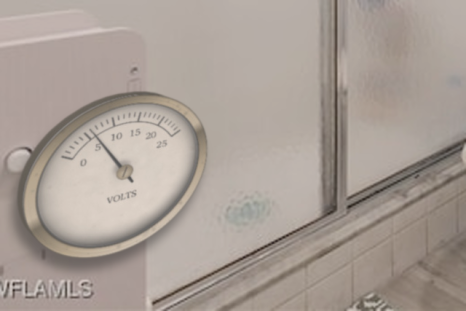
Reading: 6
